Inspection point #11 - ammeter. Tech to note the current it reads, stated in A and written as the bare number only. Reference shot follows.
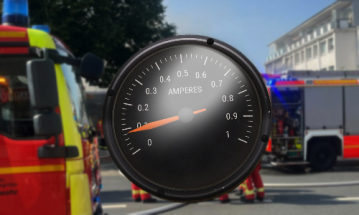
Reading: 0.08
